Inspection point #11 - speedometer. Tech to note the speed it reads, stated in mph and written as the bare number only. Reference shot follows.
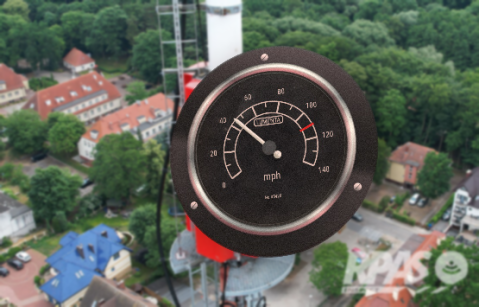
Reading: 45
